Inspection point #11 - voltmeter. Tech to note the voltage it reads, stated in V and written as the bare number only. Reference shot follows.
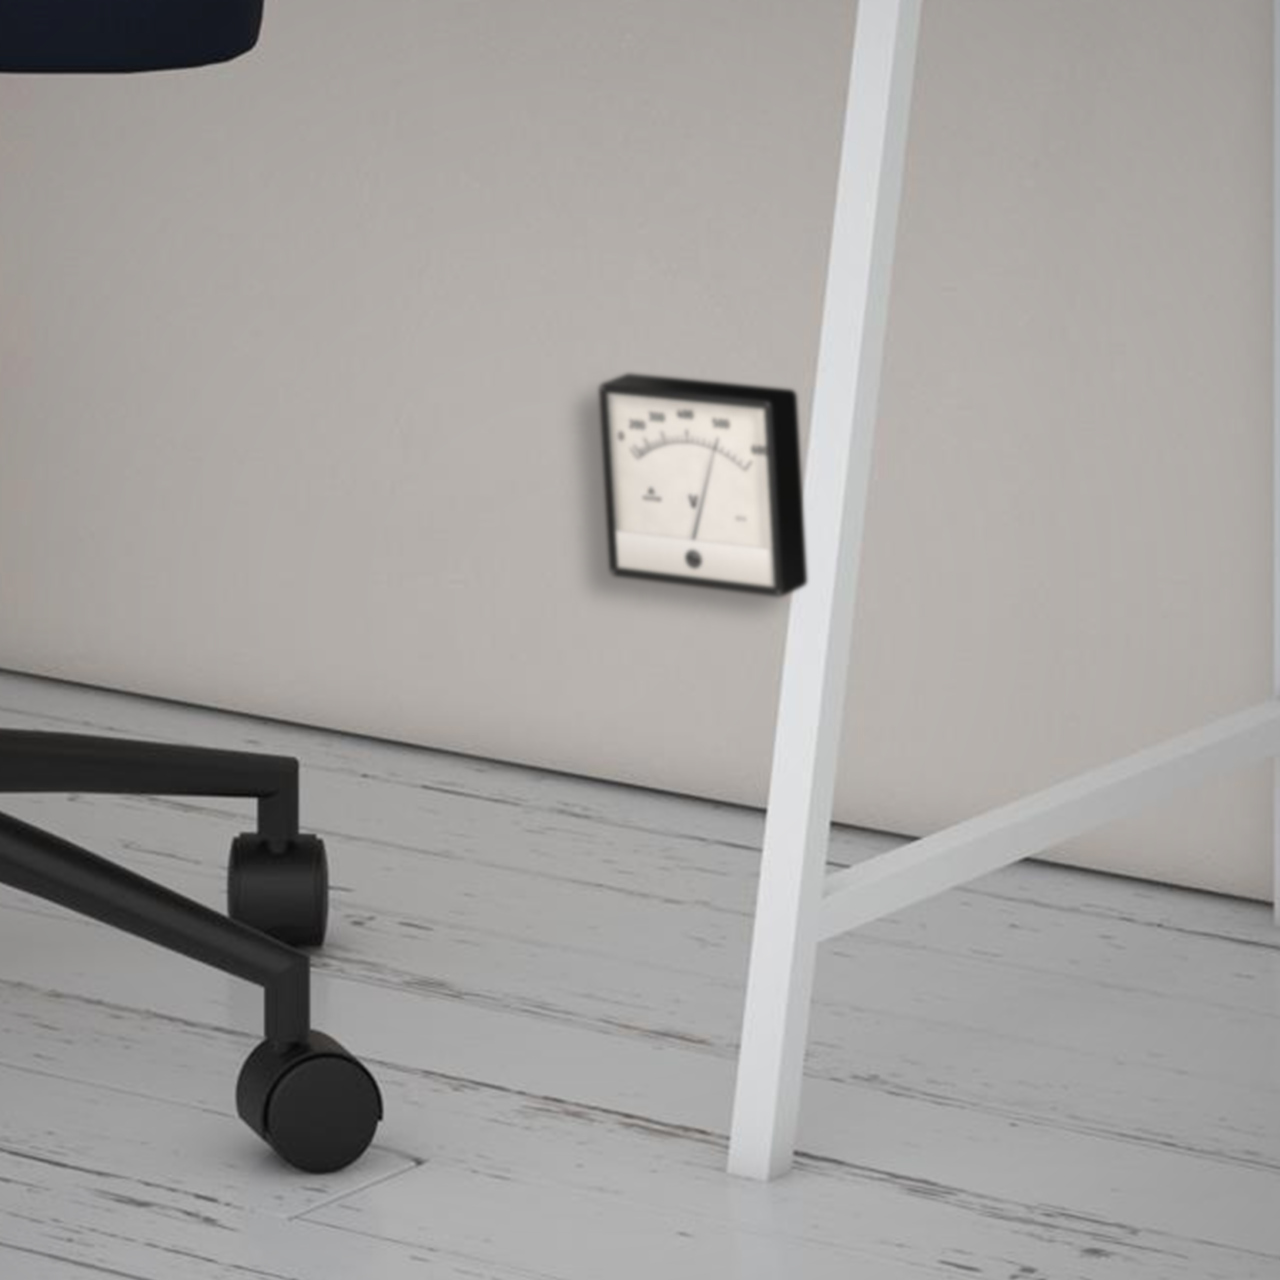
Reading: 500
